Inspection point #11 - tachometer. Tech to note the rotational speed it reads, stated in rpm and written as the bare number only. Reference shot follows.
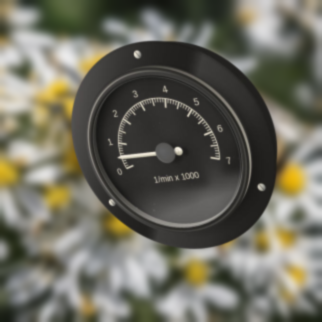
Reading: 500
